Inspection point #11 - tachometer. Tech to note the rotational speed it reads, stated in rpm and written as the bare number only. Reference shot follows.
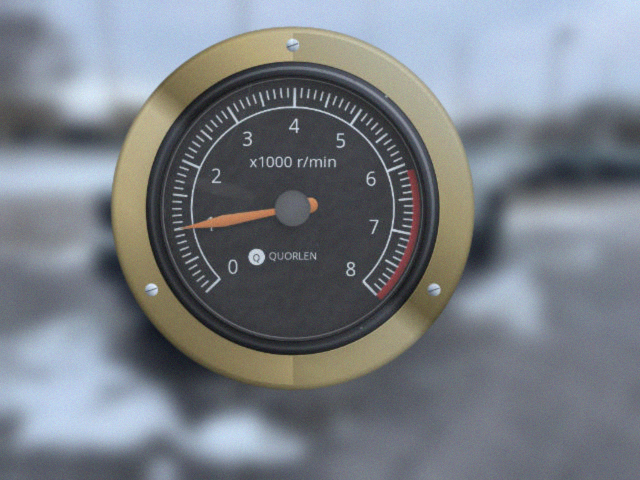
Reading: 1000
